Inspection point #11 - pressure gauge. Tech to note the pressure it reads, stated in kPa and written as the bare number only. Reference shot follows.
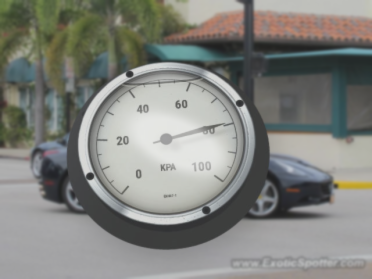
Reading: 80
